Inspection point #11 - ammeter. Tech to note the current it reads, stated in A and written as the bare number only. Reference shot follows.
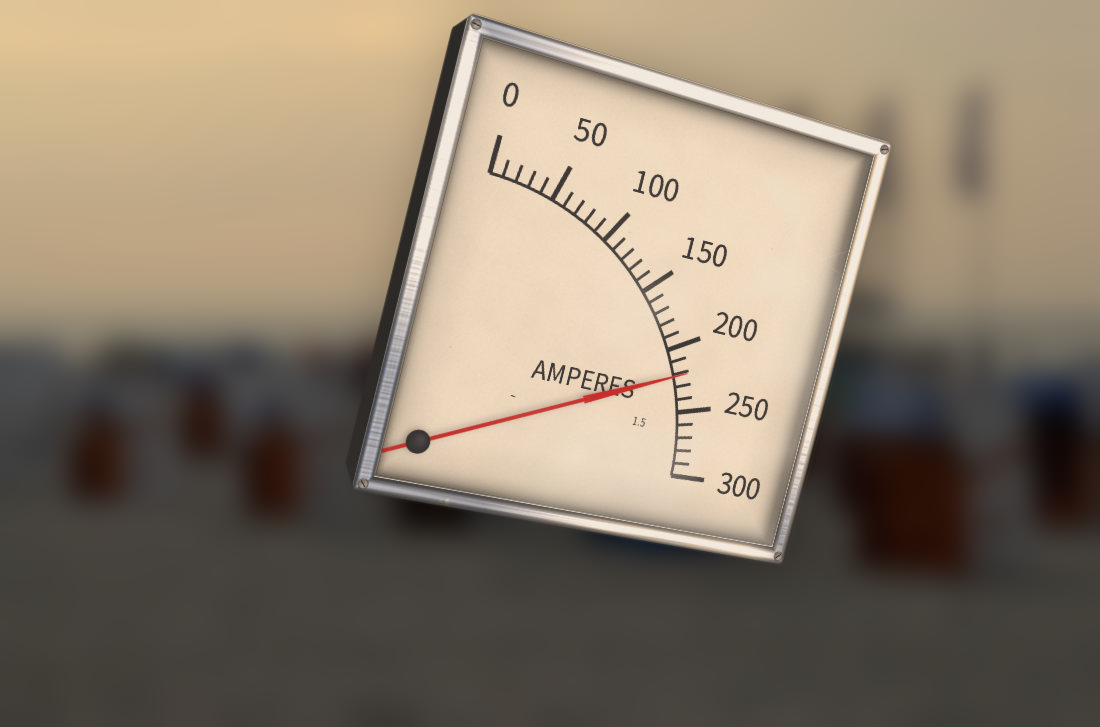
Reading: 220
